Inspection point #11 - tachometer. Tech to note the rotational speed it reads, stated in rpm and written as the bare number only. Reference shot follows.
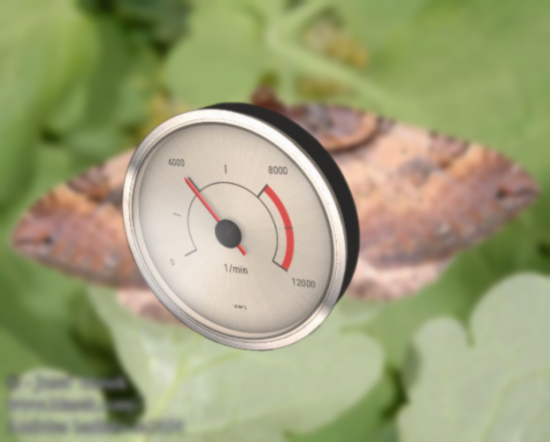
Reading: 4000
